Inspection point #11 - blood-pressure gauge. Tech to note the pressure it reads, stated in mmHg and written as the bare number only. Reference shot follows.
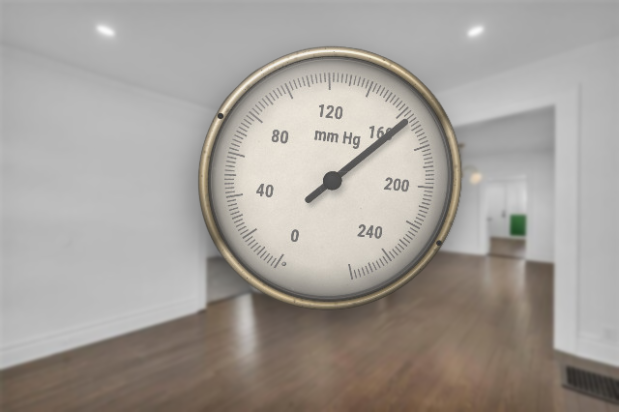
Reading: 164
